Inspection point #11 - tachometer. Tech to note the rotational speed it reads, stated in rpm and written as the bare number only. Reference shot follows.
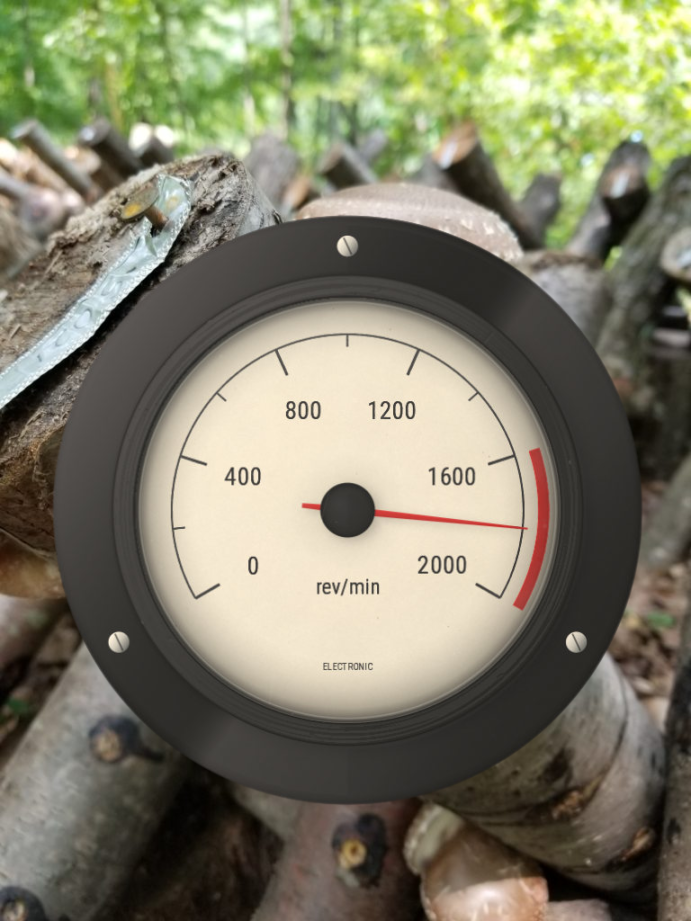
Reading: 1800
